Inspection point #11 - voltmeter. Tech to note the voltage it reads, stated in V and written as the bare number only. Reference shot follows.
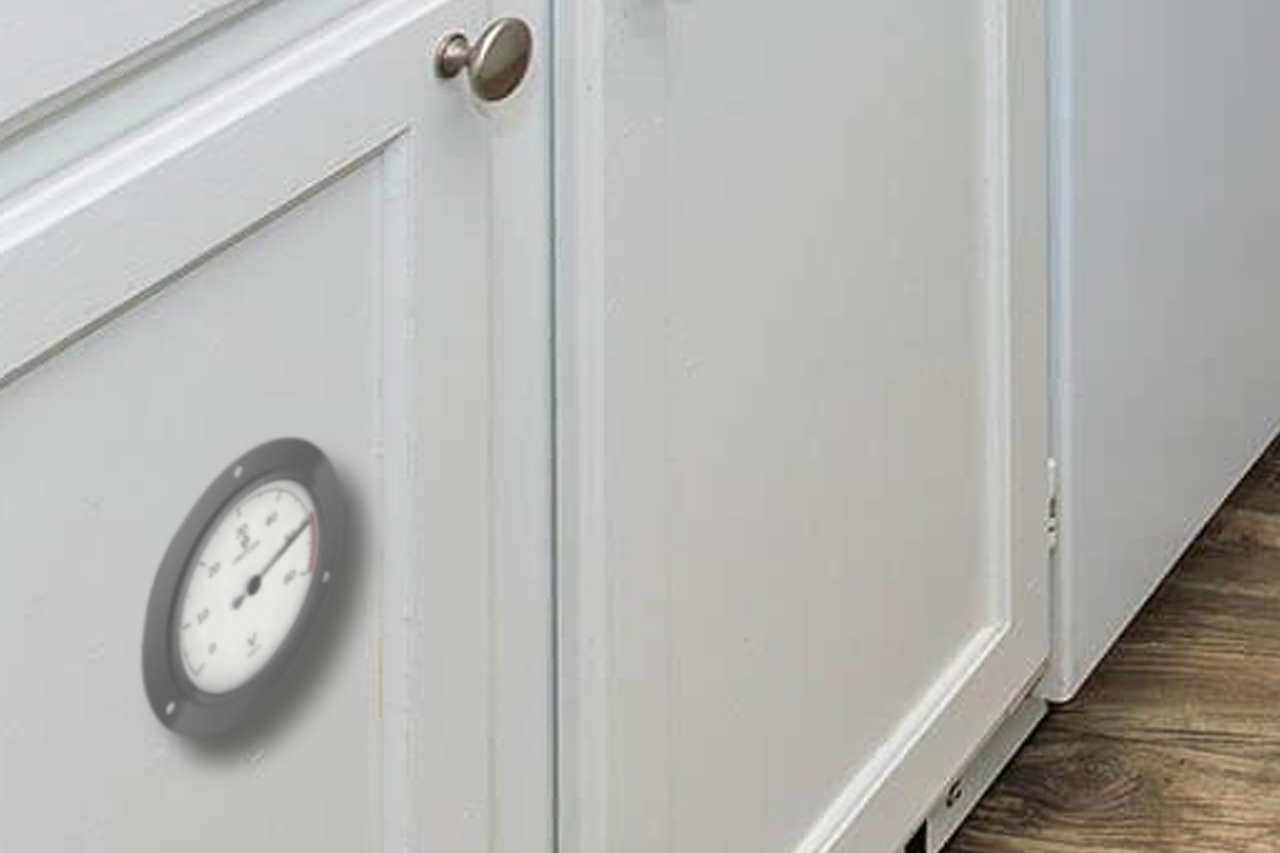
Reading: 50
